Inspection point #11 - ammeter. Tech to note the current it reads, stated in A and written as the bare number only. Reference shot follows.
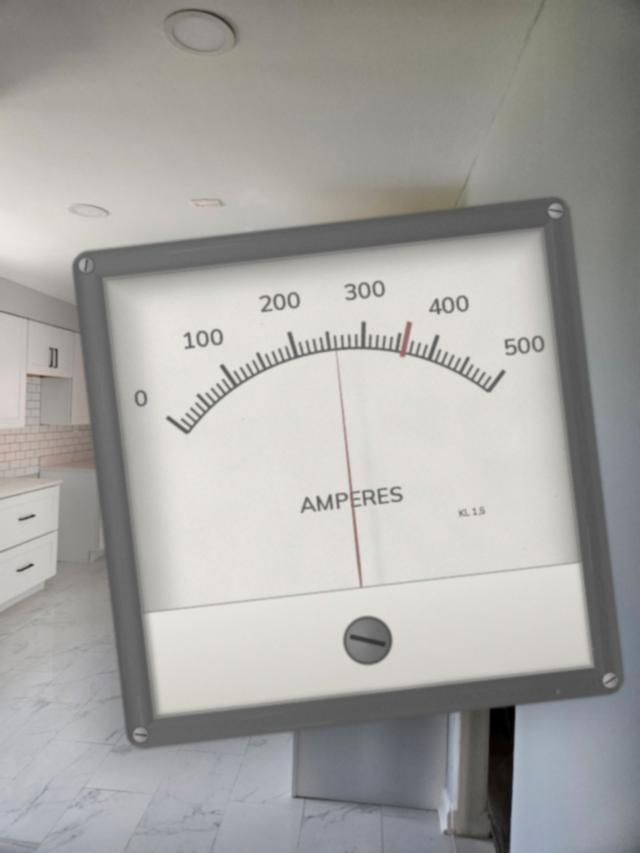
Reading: 260
